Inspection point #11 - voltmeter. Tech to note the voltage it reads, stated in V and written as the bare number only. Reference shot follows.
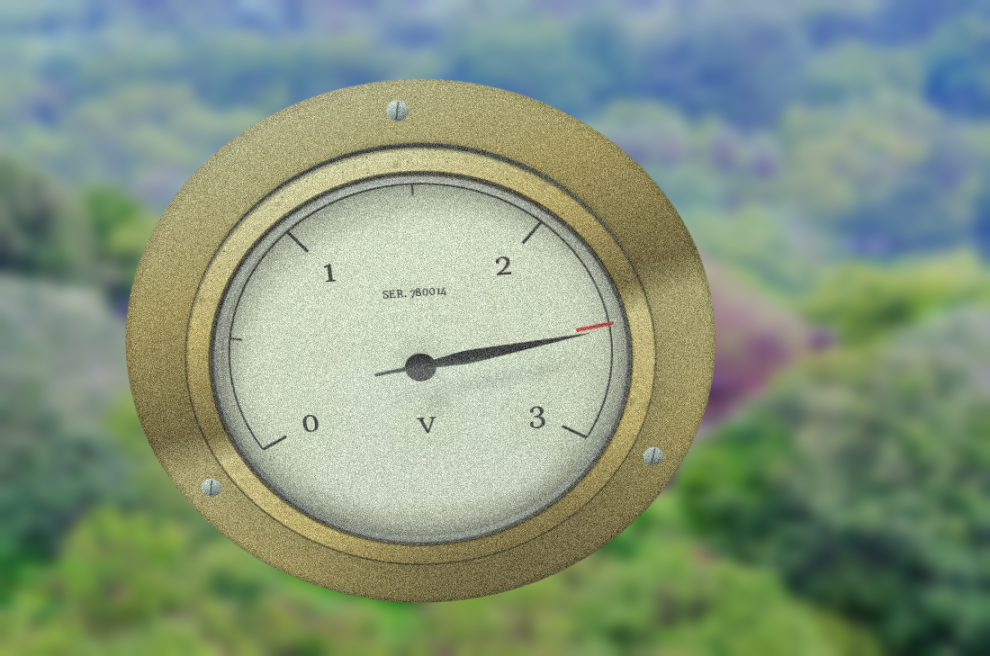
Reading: 2.5
